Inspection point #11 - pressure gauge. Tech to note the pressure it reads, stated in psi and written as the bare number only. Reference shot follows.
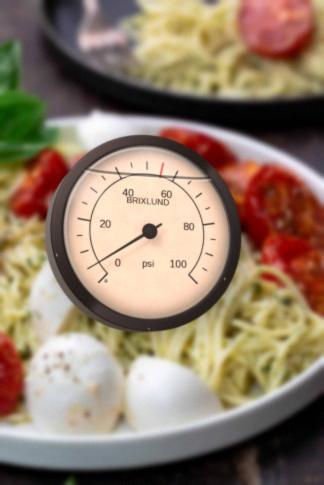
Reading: 5
